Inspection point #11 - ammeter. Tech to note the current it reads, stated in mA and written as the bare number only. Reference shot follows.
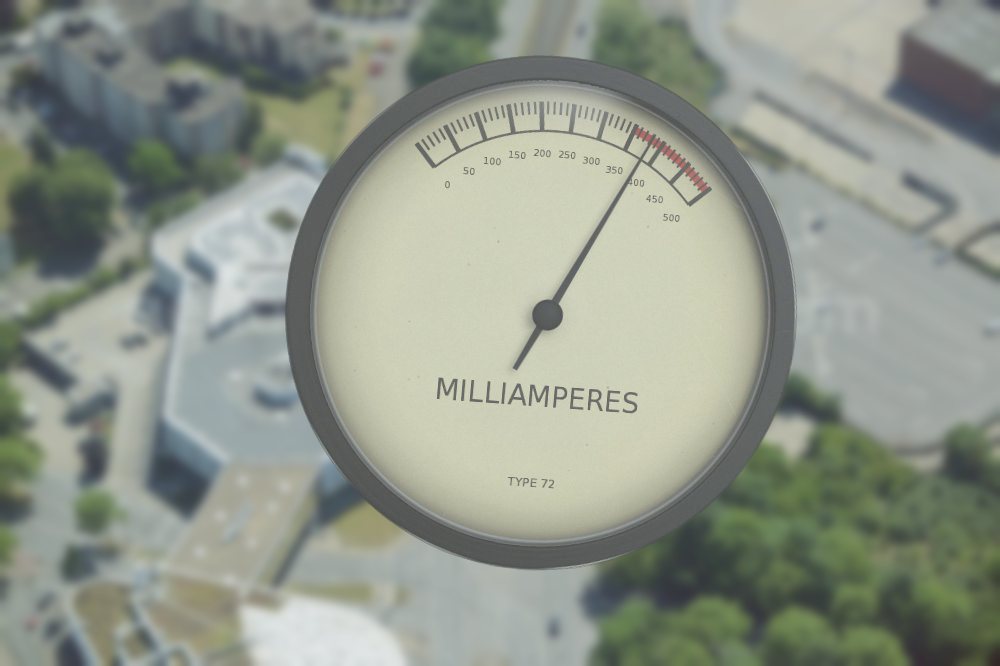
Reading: 380
